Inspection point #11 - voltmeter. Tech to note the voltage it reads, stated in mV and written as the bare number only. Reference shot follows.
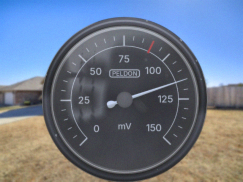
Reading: 115
